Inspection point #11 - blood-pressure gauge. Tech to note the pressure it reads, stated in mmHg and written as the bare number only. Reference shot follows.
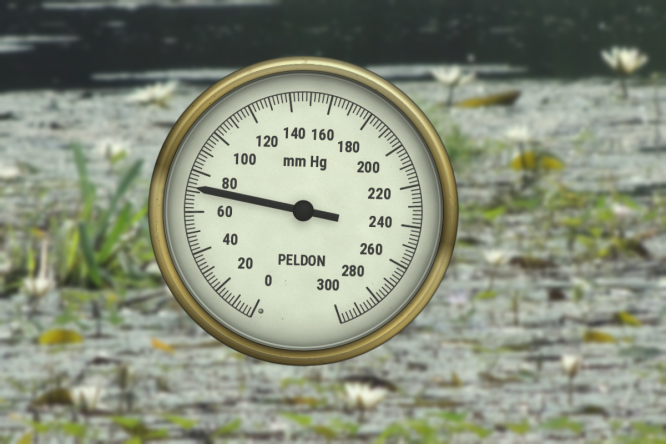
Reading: 72
